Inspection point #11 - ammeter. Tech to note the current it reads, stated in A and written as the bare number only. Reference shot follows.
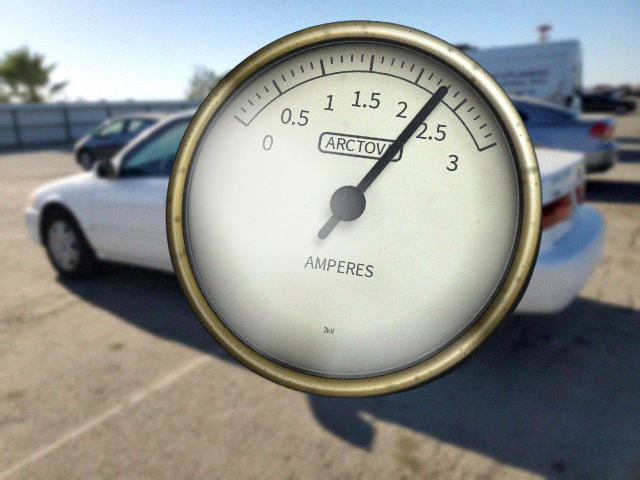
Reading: 2.3
